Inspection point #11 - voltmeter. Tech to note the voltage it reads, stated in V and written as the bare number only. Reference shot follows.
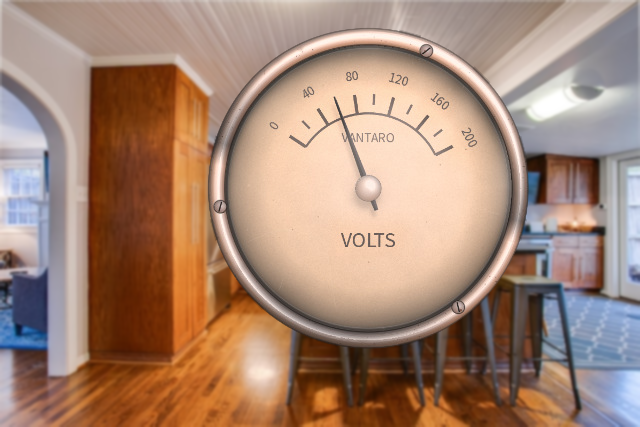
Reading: 60
